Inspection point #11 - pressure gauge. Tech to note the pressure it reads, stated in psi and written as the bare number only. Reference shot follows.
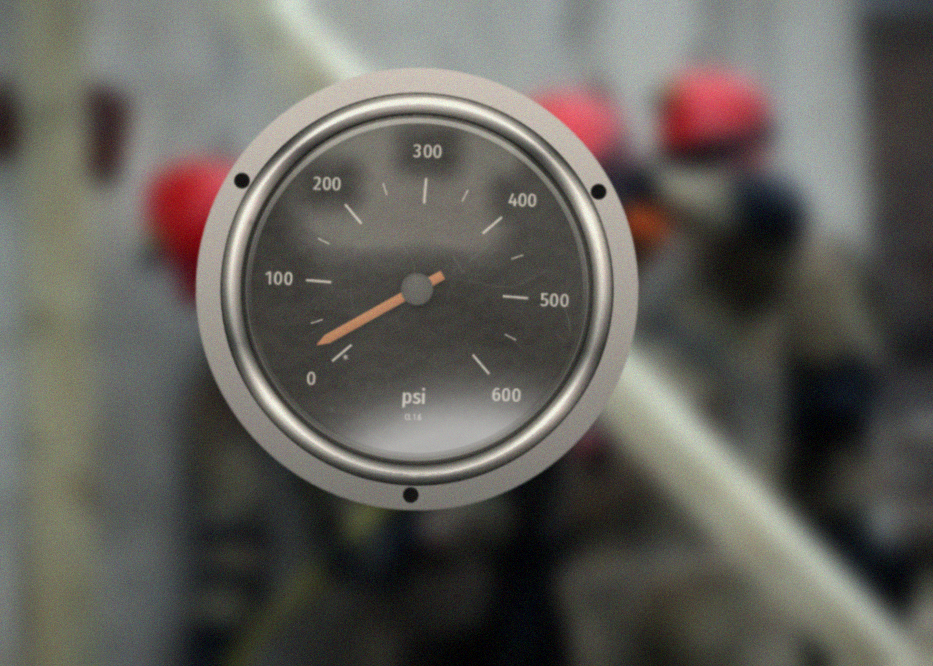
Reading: 25
